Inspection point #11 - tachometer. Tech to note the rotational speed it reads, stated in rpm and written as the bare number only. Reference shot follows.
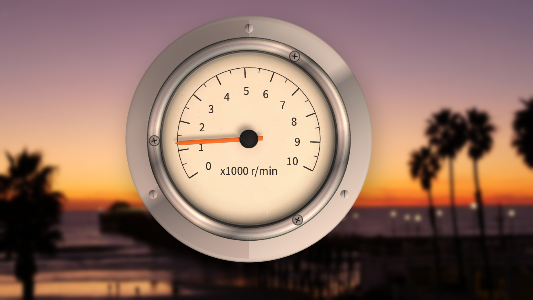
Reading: 1250
